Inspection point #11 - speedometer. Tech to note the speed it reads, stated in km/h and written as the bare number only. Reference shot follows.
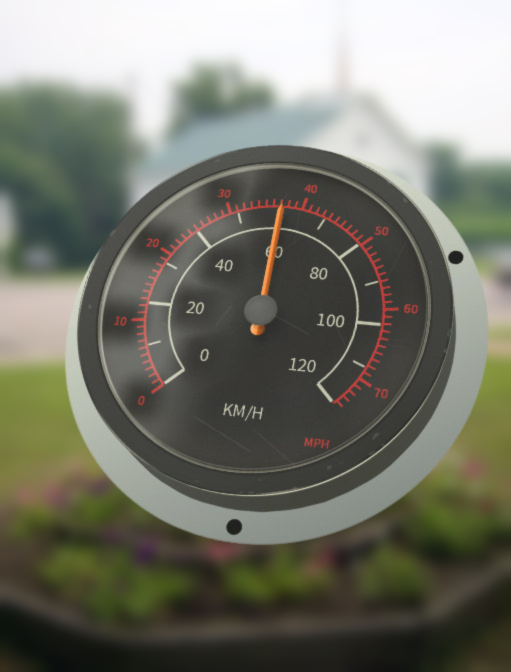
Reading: 60
